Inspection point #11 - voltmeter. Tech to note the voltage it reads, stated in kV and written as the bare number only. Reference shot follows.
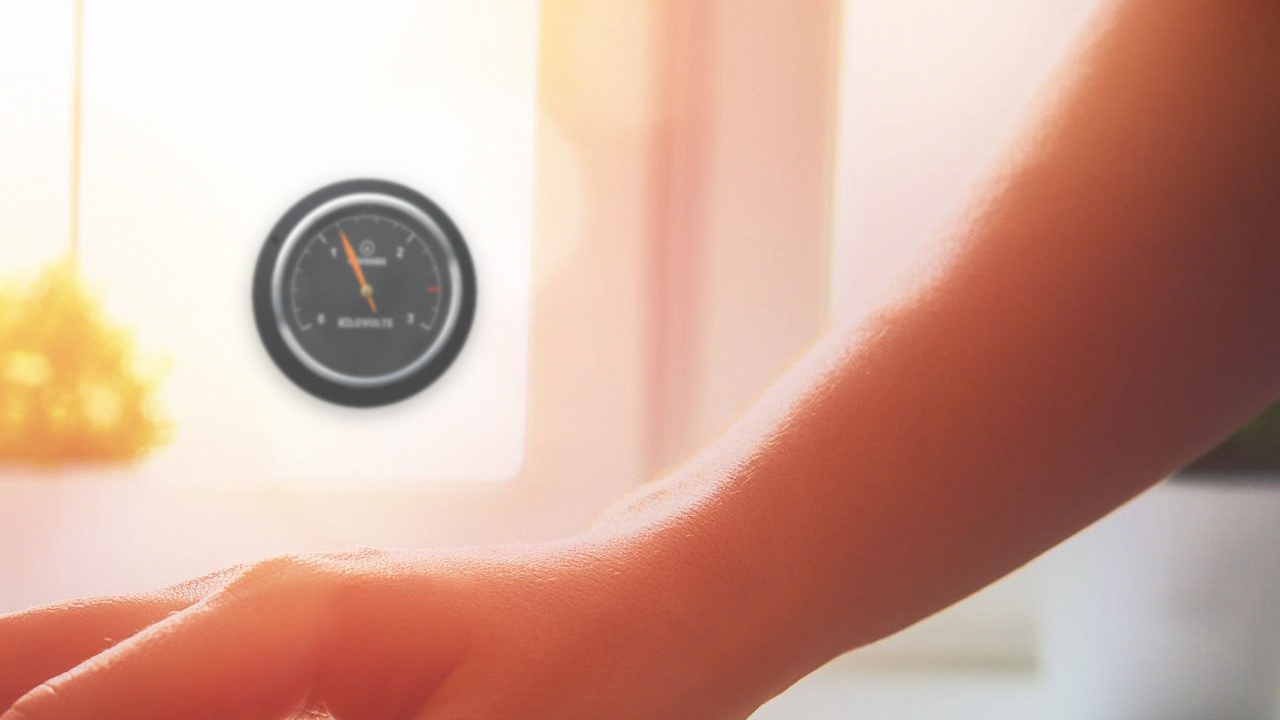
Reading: 1.2
